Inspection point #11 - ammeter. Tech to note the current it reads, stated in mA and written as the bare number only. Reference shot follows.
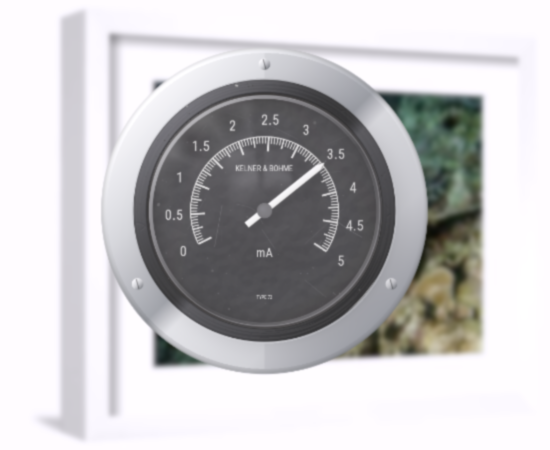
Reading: 3.5
